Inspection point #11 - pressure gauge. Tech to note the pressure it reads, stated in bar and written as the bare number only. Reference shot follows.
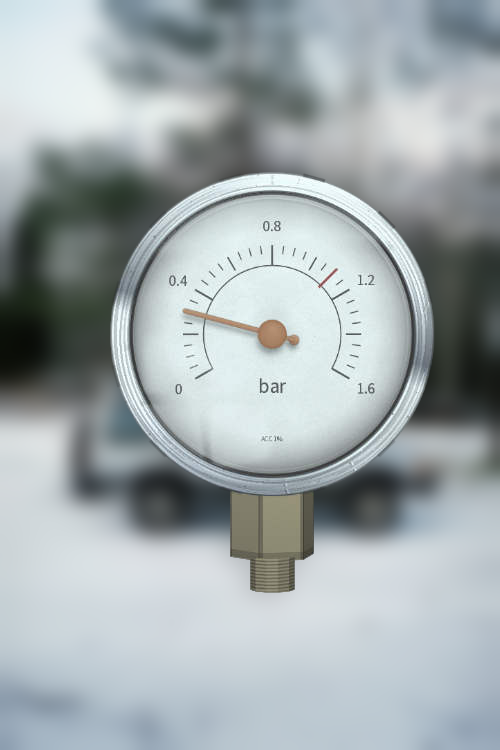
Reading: 0.3
